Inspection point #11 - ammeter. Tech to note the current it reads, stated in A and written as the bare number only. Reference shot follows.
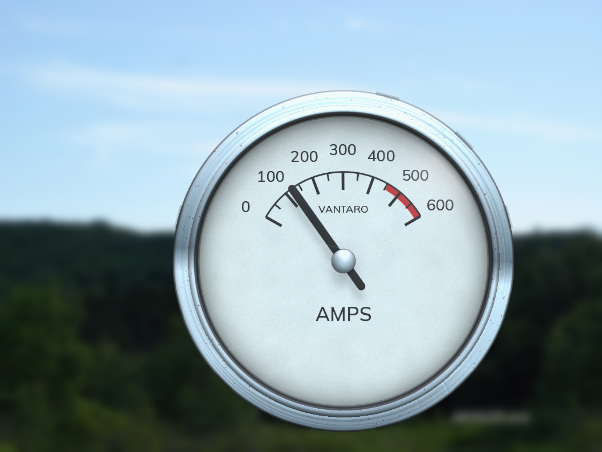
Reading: 125
